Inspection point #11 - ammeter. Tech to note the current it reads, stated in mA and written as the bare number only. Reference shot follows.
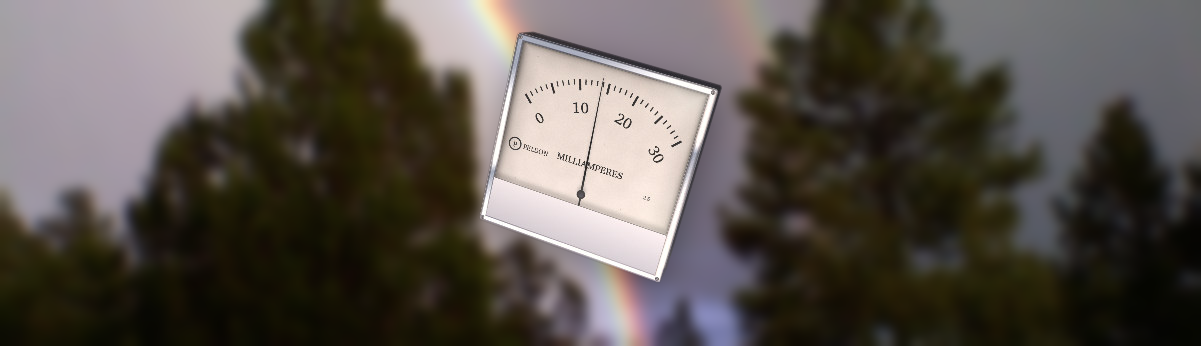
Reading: 14
